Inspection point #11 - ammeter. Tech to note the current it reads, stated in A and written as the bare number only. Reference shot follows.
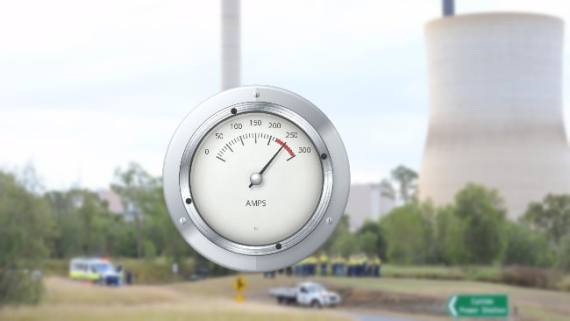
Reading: 250
